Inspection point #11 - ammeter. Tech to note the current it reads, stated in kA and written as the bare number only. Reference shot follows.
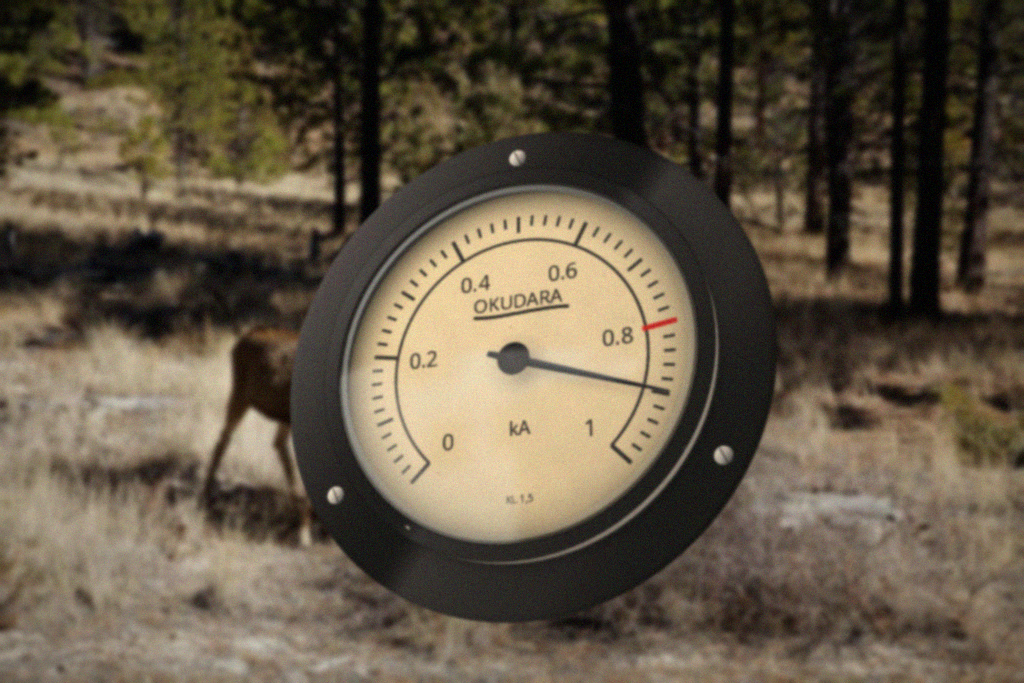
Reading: 0.9
